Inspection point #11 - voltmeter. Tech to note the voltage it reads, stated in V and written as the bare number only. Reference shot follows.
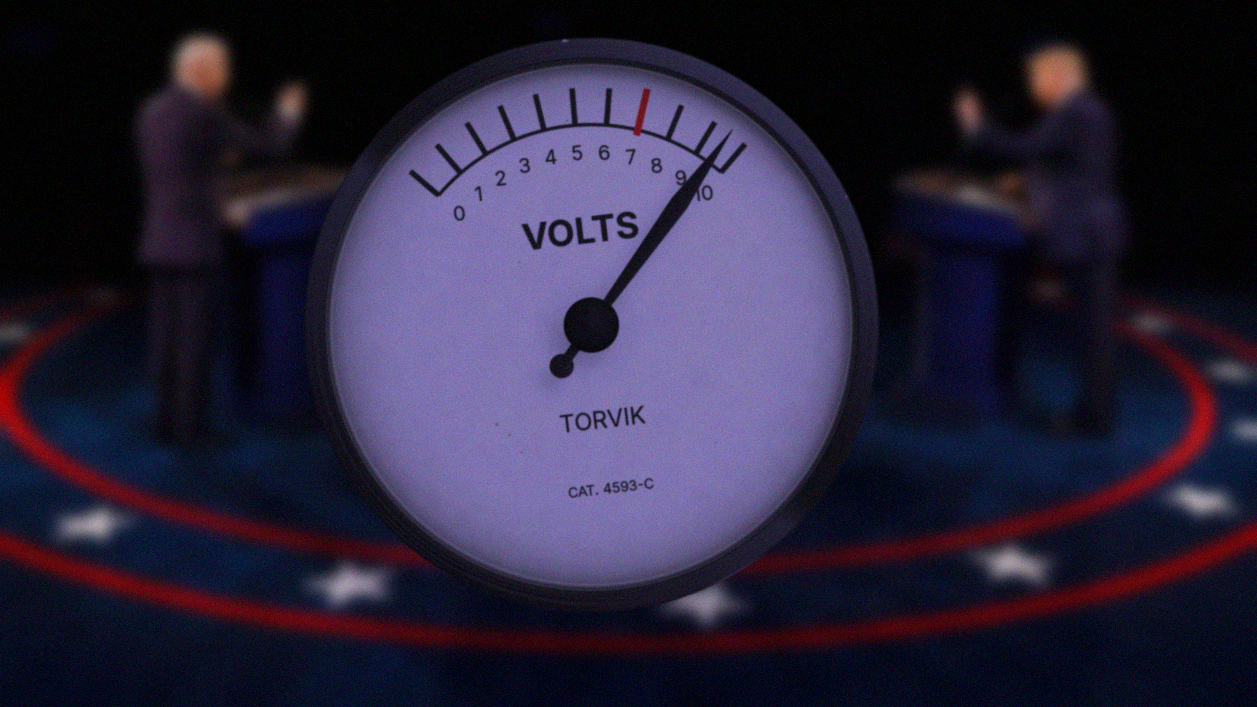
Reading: 9.5
